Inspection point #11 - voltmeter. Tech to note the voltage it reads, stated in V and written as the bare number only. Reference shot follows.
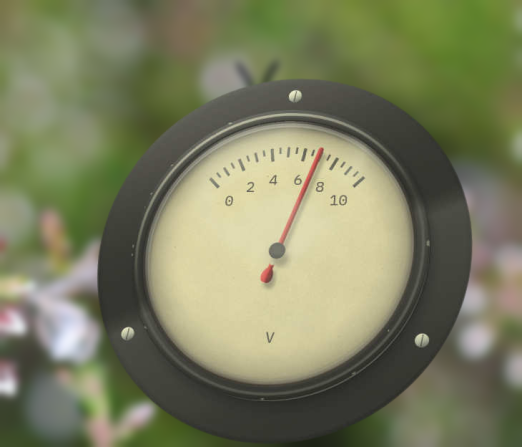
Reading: 7
